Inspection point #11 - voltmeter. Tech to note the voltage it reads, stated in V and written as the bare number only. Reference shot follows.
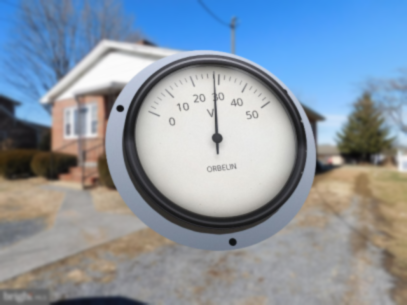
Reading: 28
